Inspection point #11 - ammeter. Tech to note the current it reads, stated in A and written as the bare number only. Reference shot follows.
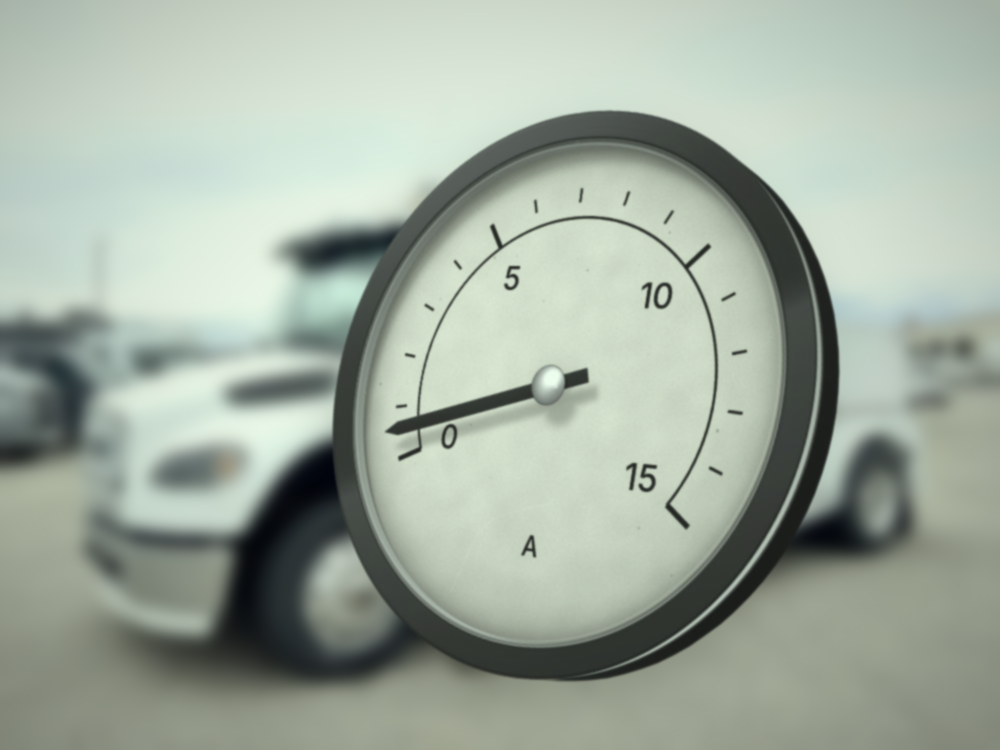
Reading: 0.5
